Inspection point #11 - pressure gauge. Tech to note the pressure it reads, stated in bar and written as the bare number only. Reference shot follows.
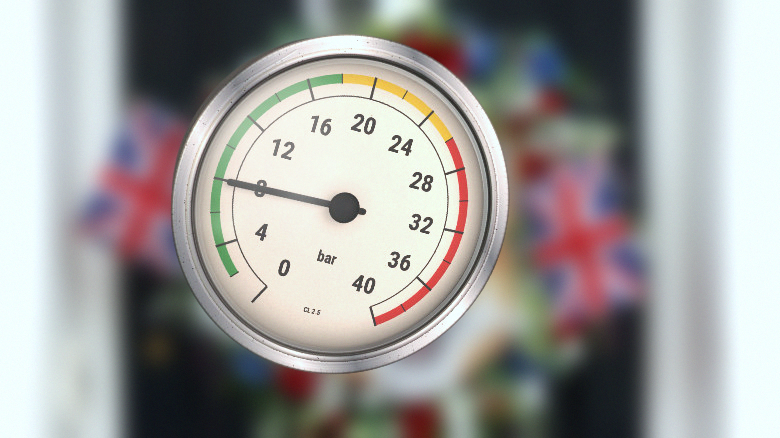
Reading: 8
